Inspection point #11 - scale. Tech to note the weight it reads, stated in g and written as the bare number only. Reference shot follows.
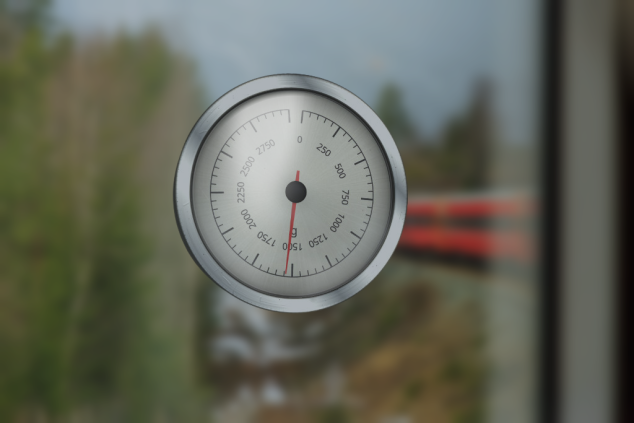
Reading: 1550
